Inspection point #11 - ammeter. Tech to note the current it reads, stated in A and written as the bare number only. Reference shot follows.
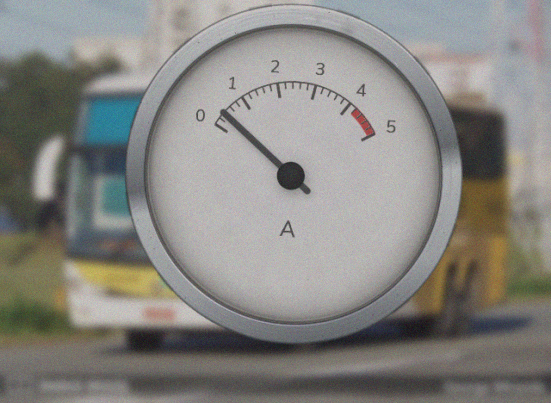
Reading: 0.4
